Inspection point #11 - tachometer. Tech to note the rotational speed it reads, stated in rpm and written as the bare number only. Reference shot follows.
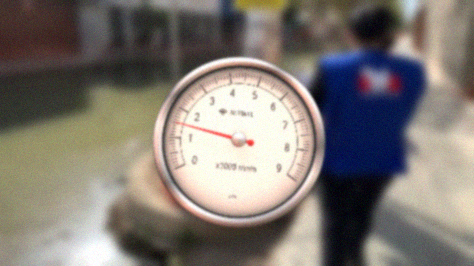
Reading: 1500
